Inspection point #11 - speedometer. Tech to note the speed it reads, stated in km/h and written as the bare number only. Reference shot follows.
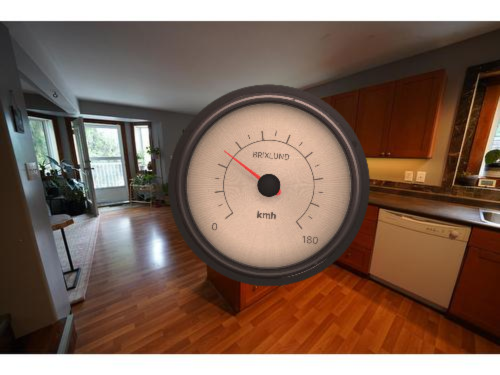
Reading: 50
